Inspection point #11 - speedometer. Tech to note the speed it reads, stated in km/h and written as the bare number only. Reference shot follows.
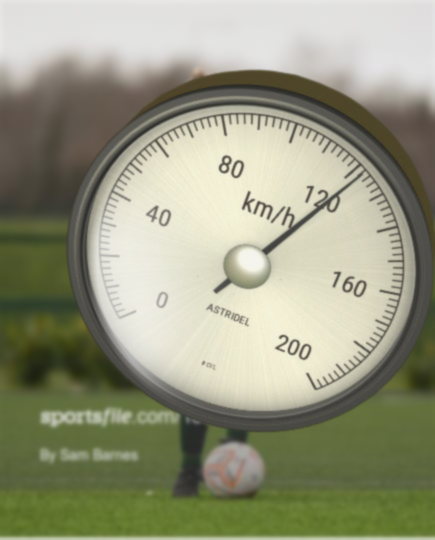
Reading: 122
